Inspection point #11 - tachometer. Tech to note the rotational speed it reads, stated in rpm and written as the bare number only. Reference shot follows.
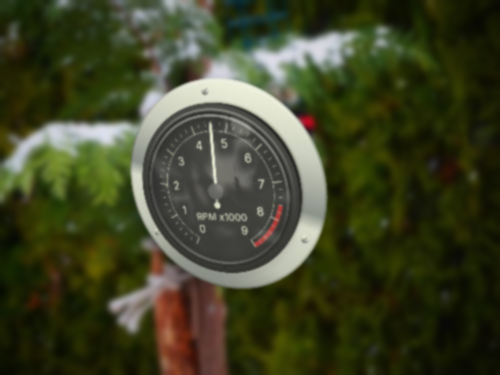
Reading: 4600
